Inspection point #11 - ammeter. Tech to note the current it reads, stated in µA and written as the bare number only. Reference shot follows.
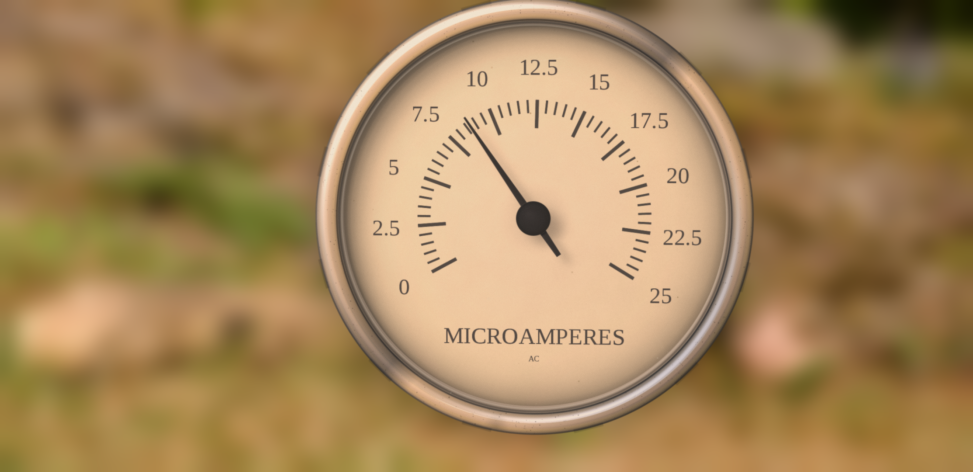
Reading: 8.75
